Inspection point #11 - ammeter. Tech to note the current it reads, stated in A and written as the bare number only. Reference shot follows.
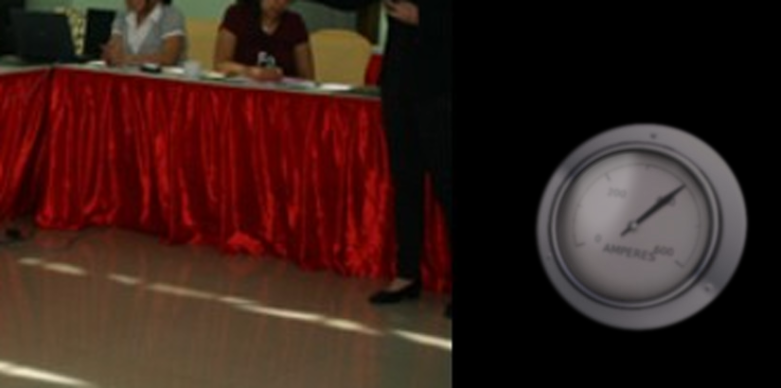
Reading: 400
